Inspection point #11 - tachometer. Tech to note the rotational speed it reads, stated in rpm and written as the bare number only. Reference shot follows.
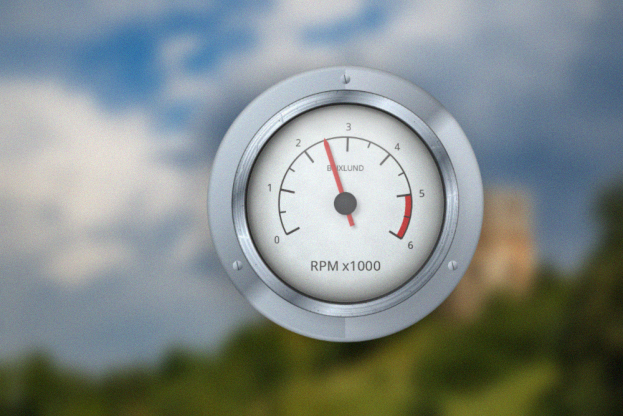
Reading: 2500
